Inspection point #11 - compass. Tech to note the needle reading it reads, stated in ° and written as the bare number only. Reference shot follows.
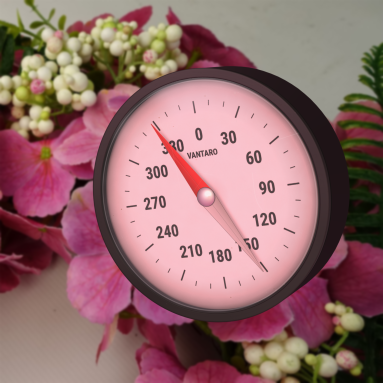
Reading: 330
